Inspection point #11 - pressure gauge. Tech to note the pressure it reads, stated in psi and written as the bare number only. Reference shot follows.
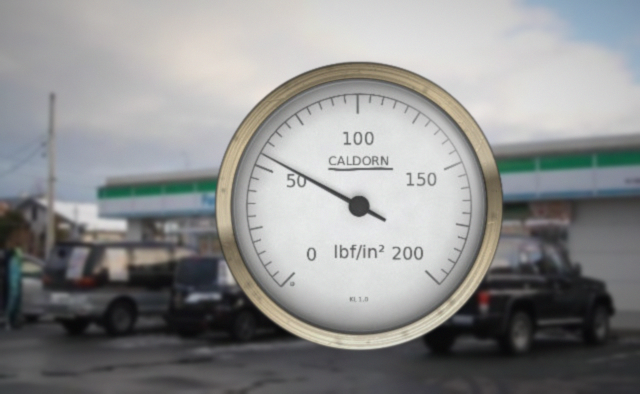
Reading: 55
